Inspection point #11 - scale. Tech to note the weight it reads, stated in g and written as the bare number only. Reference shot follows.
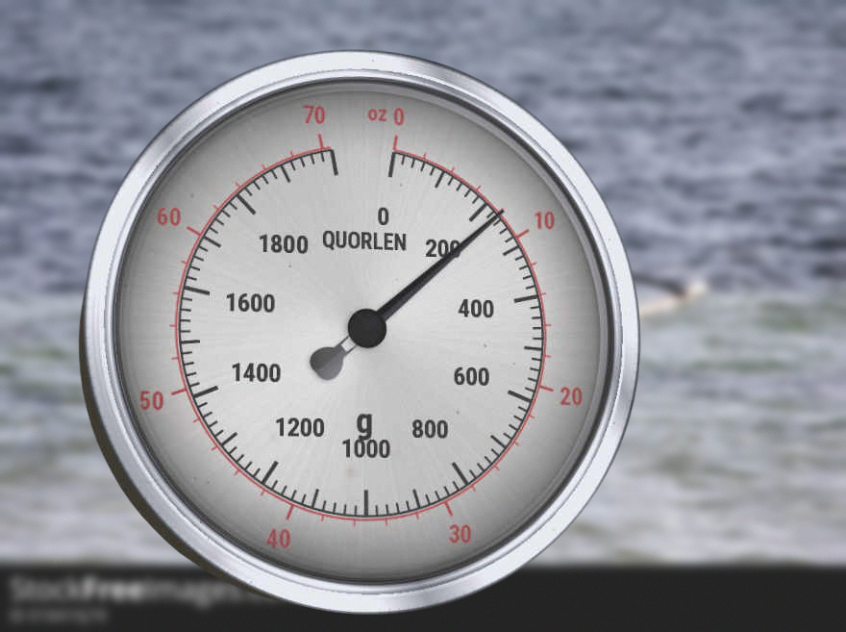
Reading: 230
